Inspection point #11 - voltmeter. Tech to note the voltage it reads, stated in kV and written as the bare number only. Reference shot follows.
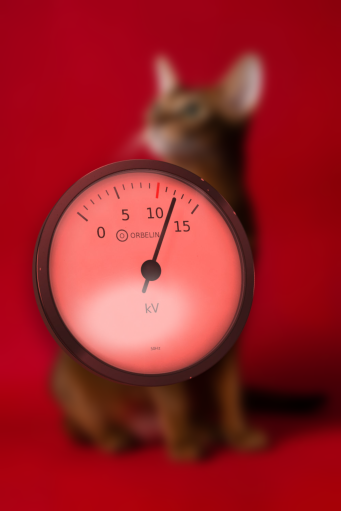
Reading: 12
